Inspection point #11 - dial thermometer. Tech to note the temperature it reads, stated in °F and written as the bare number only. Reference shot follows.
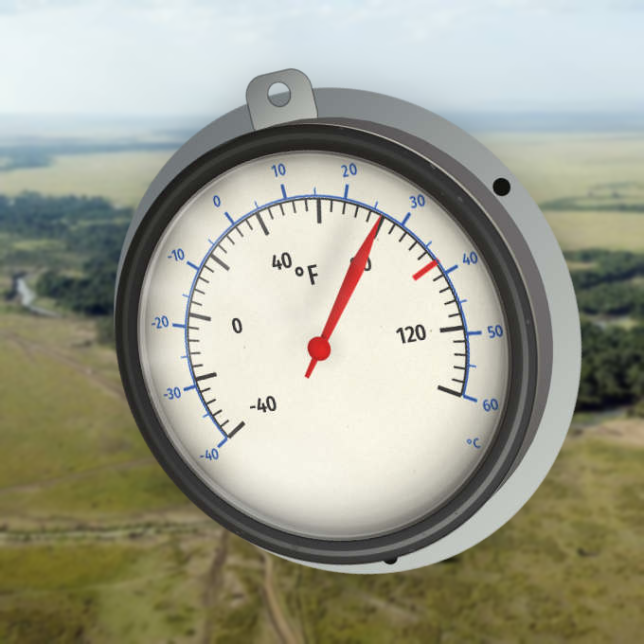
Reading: 80
